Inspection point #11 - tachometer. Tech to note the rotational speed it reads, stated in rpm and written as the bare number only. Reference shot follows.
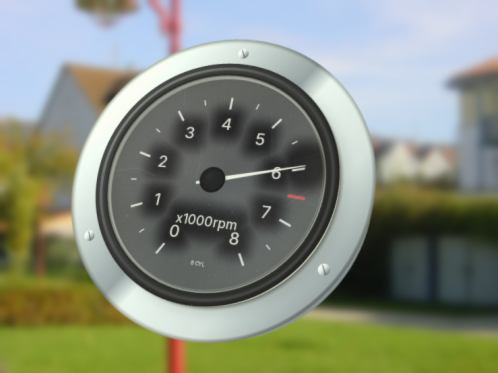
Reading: 6000
